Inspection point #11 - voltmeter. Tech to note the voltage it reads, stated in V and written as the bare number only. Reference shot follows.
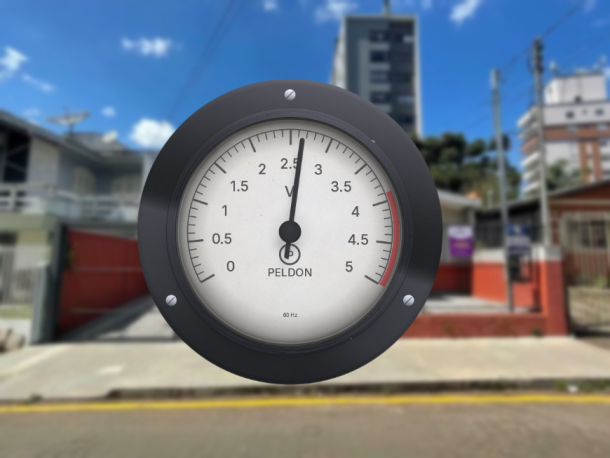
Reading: 2.65
